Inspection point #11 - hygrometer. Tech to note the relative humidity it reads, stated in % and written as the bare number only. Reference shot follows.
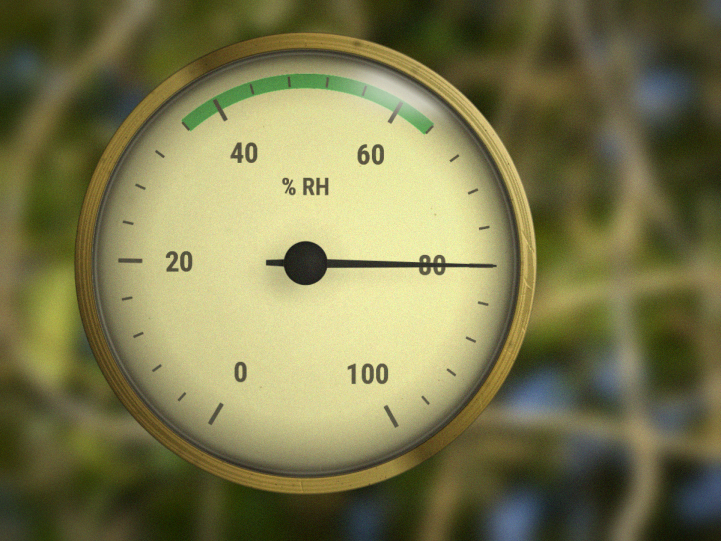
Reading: 80
